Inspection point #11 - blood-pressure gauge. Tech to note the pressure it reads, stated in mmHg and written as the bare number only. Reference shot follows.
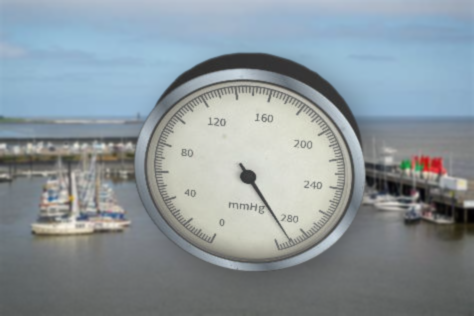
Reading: 290
